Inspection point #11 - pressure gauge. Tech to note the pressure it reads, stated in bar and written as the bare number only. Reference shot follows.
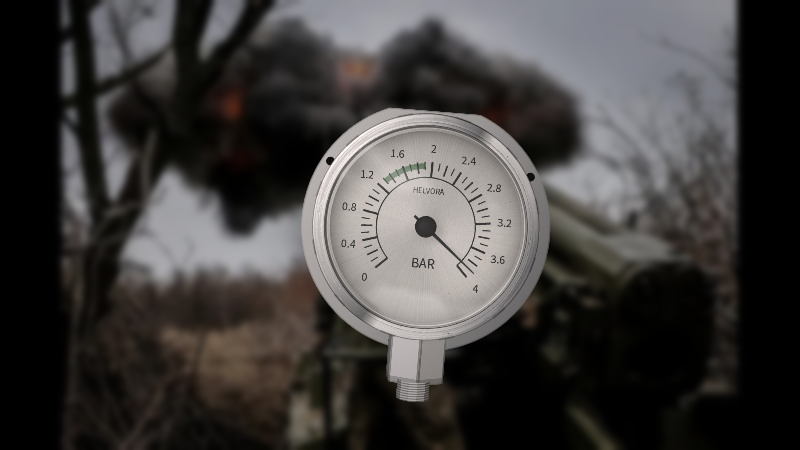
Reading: 3.9
